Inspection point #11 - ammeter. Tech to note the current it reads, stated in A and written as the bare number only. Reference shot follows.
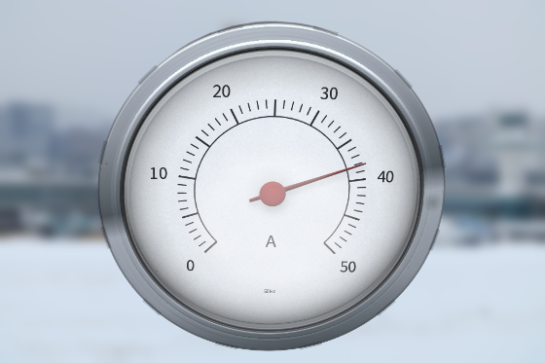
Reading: 38
